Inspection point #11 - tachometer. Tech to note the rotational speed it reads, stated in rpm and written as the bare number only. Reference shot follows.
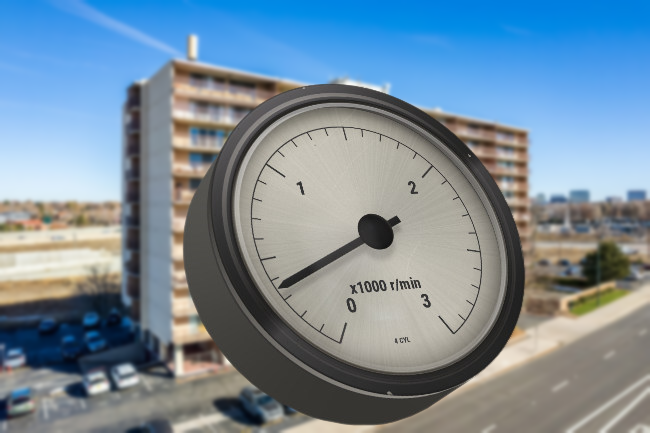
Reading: 350
